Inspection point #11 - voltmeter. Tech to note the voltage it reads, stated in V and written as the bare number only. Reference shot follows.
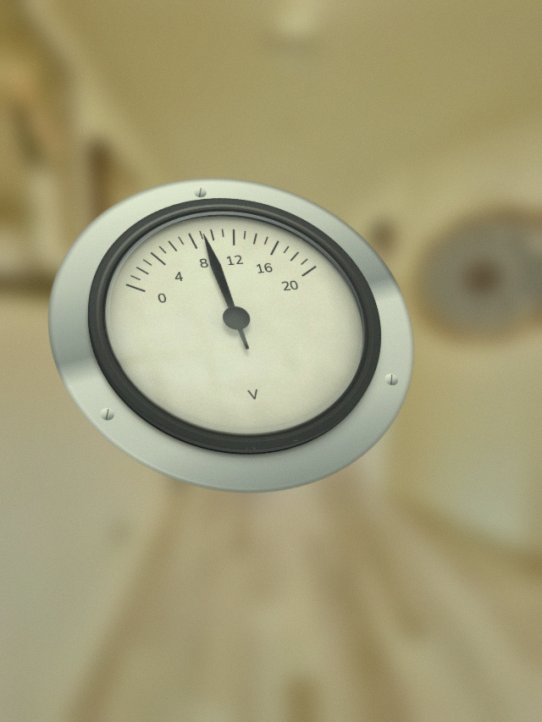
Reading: 9
